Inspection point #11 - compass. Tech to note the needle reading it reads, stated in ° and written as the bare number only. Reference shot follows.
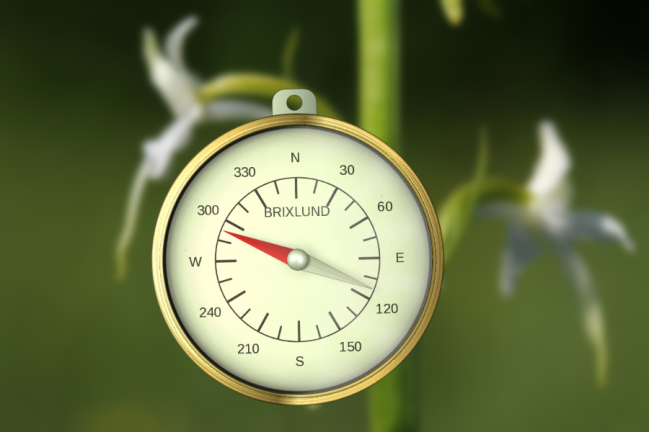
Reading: 292.5
